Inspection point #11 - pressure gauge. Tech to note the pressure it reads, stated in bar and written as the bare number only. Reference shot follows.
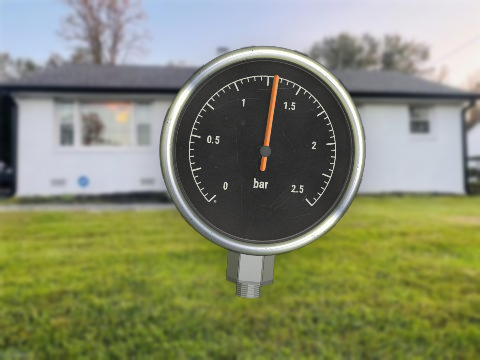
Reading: 1.3
